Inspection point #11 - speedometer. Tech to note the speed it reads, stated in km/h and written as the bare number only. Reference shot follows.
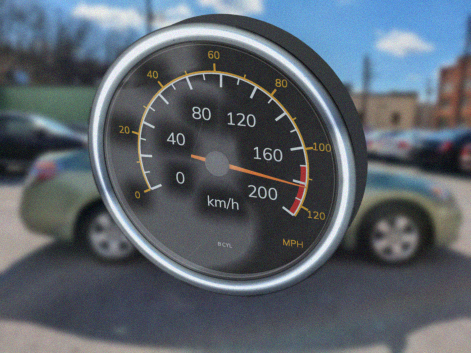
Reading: 180
